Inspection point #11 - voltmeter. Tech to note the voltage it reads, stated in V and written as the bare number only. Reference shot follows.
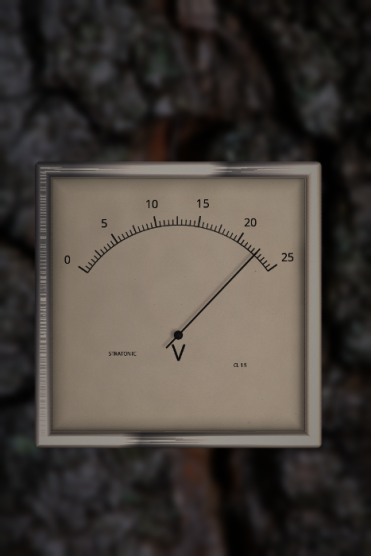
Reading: 22.5
